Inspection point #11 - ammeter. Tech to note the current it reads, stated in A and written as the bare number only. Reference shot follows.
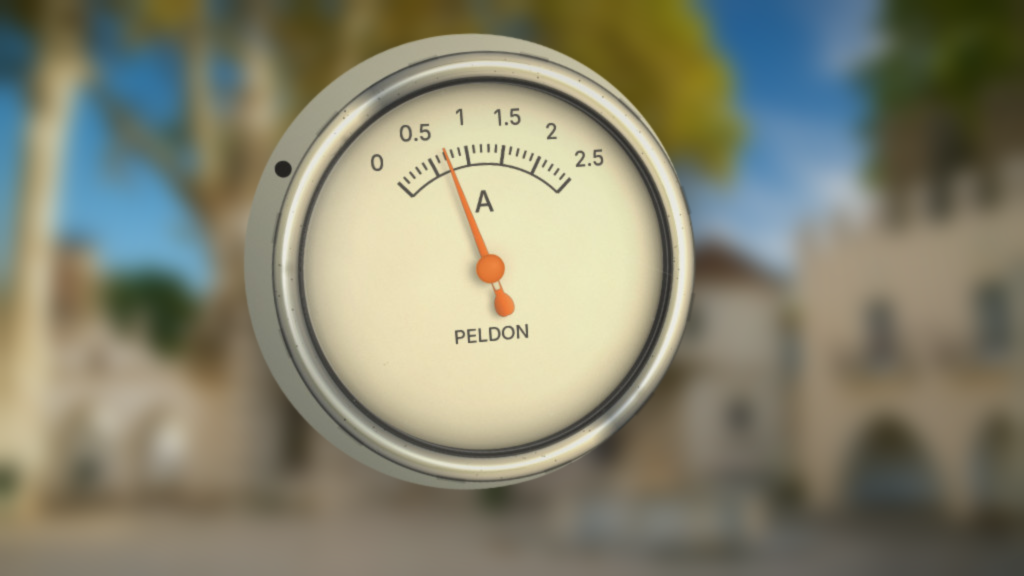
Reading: 0.7
